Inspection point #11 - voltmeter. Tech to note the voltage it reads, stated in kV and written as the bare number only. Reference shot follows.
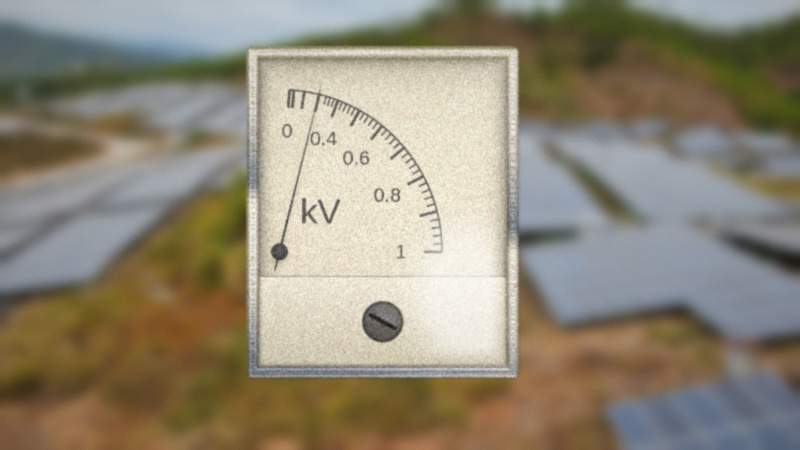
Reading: 0.3
